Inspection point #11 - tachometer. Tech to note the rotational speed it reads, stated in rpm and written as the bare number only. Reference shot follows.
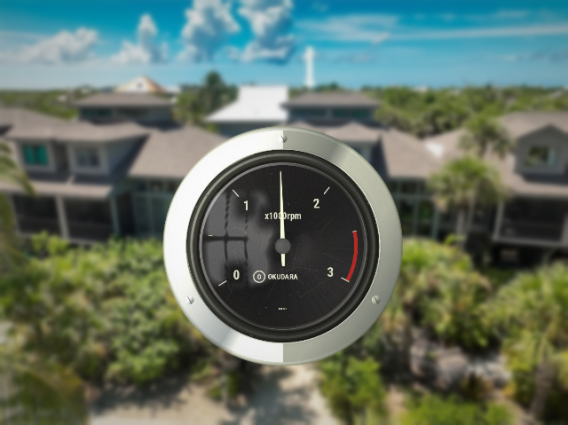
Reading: 1500
